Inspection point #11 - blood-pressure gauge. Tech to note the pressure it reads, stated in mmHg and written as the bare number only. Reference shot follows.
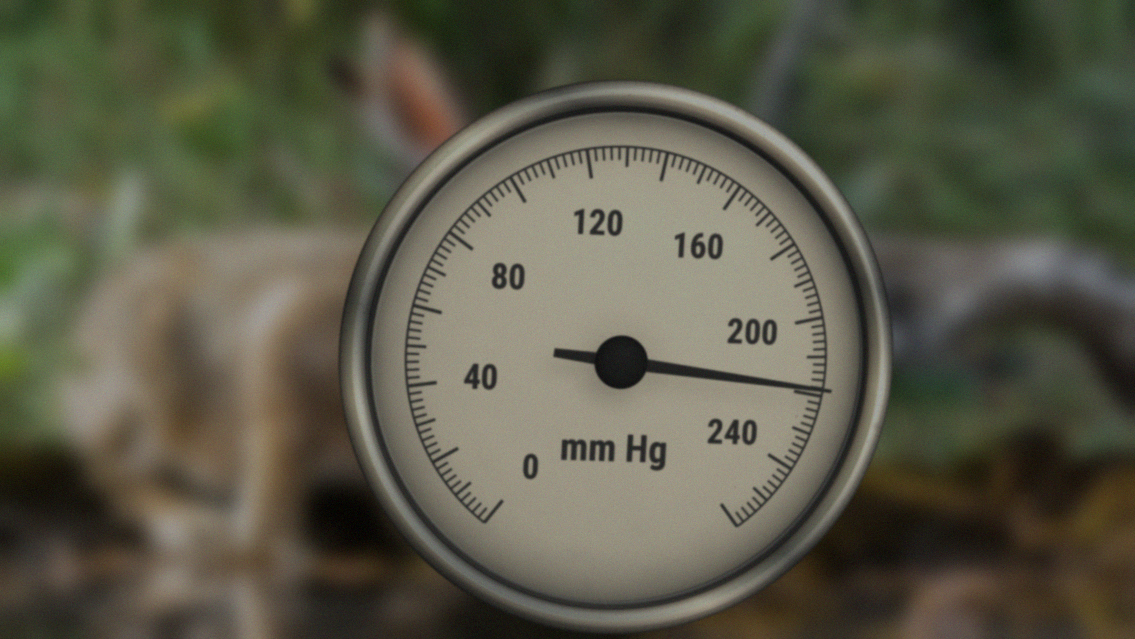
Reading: 218
